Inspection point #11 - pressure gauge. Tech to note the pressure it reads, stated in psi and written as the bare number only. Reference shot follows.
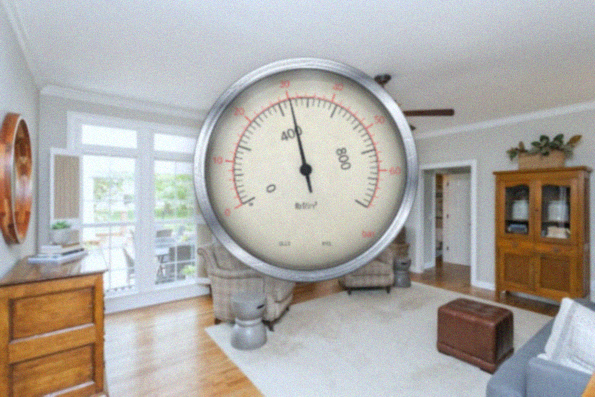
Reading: 440
